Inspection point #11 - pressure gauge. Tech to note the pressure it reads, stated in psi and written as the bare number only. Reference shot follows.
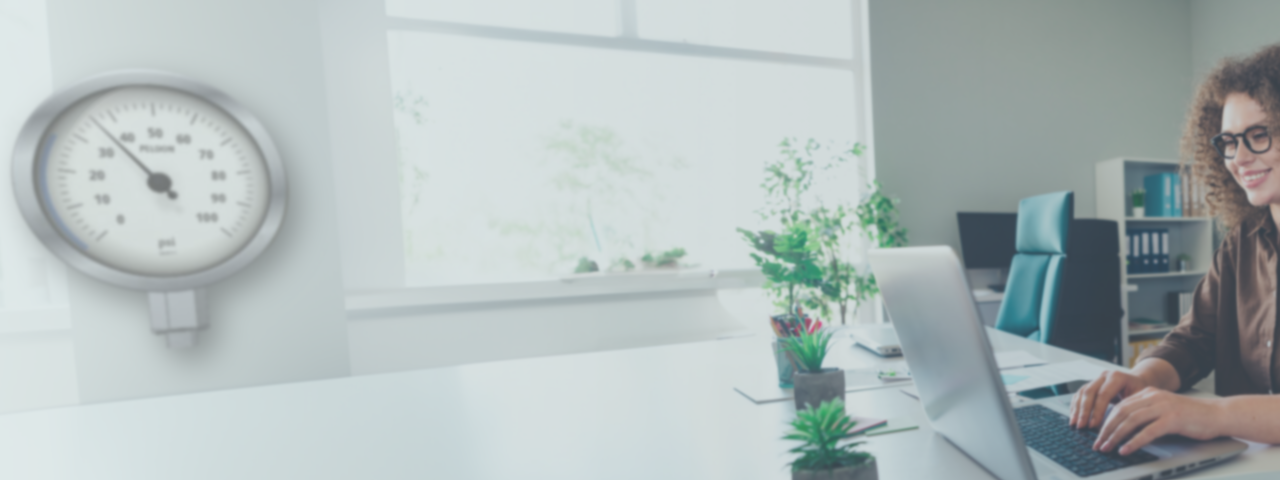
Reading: 36
